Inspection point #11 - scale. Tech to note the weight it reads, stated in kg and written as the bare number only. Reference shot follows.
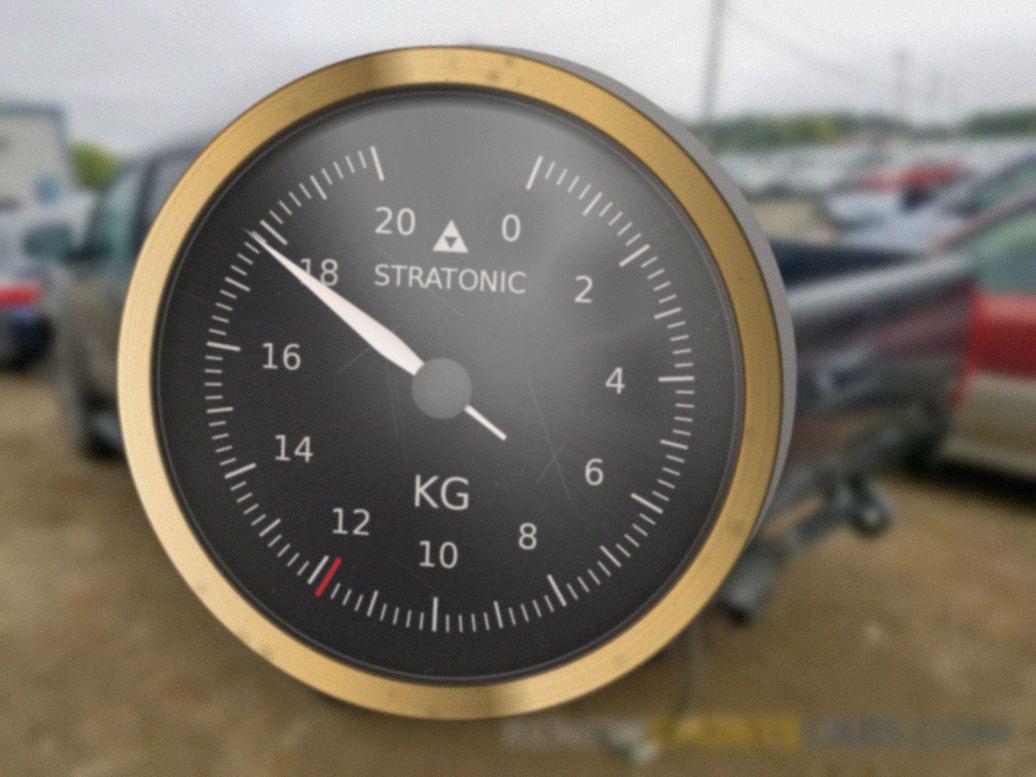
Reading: 17.8
